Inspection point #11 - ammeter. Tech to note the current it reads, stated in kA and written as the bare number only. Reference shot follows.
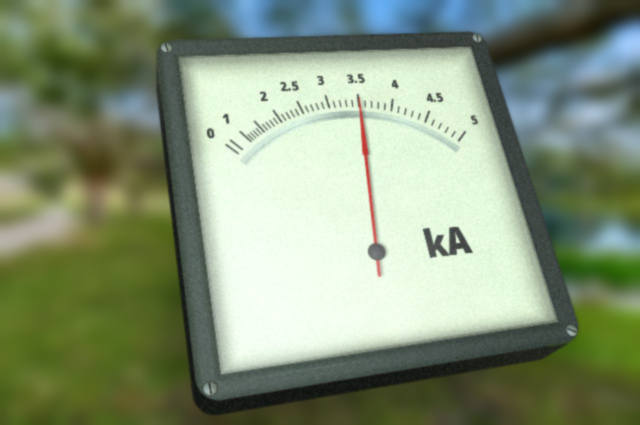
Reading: 3.5
